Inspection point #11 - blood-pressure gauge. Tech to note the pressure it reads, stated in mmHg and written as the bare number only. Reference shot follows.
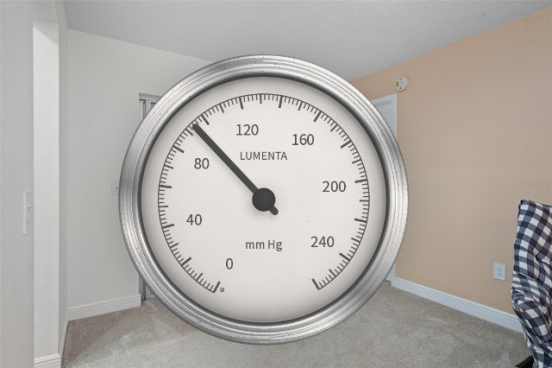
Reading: 94
